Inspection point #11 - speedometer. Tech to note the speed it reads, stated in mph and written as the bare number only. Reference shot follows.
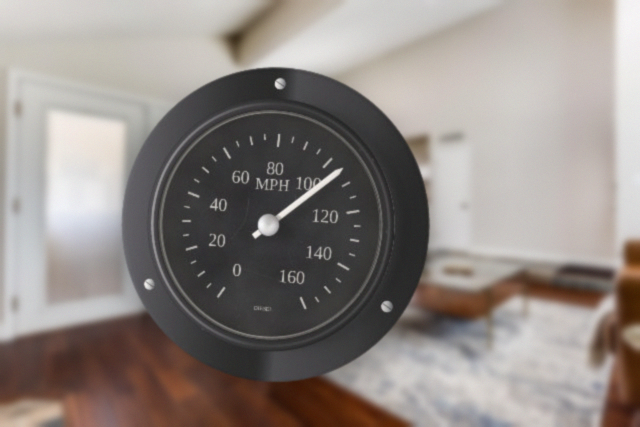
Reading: 105
